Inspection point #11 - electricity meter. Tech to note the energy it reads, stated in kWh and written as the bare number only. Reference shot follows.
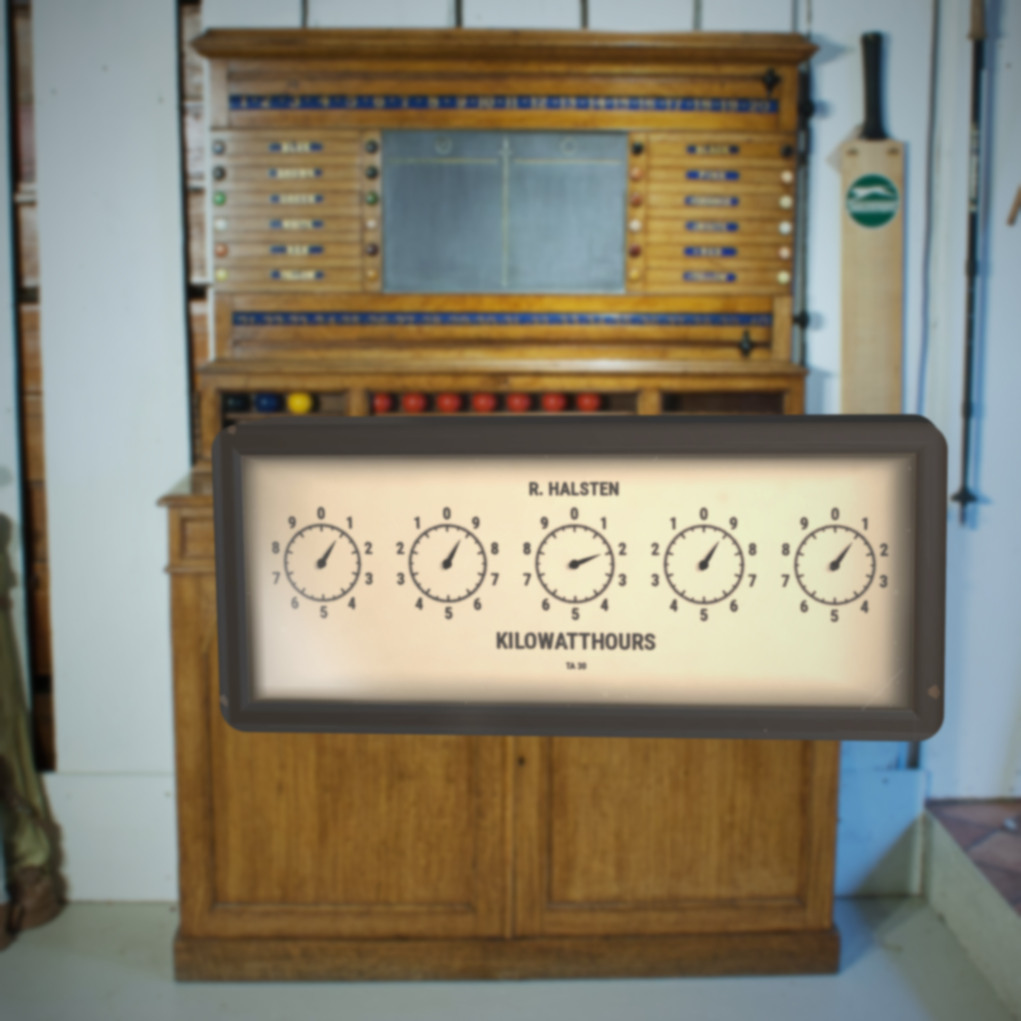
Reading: 9191
